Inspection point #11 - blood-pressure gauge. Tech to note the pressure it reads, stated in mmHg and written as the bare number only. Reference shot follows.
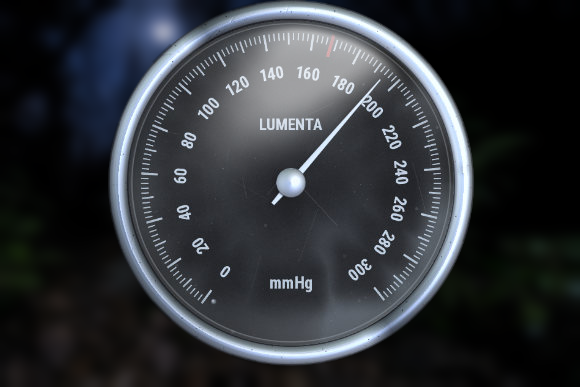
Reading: 194
